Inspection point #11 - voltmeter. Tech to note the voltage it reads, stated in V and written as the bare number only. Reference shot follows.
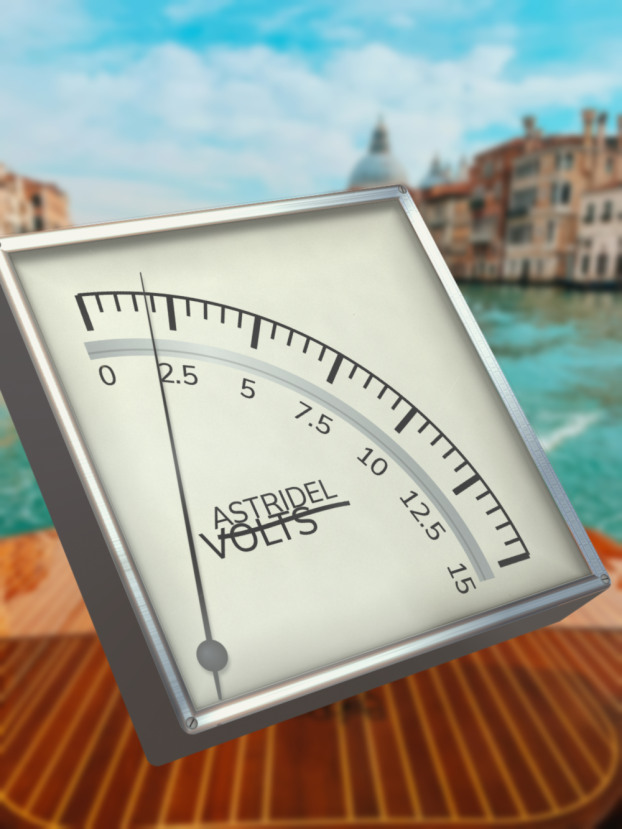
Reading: 1.75
